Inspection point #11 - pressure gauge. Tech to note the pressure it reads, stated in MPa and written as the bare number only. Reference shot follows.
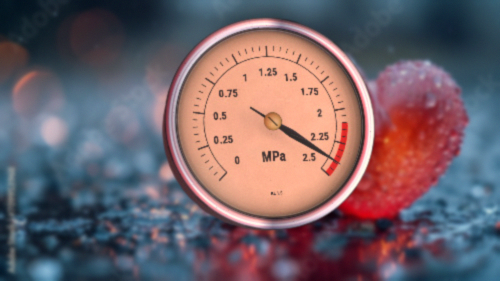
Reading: 2.4
